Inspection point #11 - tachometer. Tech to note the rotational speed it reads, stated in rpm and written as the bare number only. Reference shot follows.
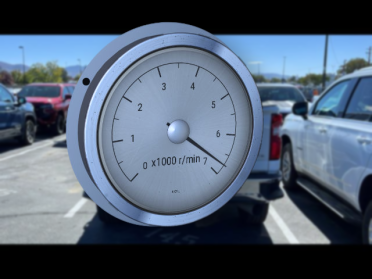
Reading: 6750
